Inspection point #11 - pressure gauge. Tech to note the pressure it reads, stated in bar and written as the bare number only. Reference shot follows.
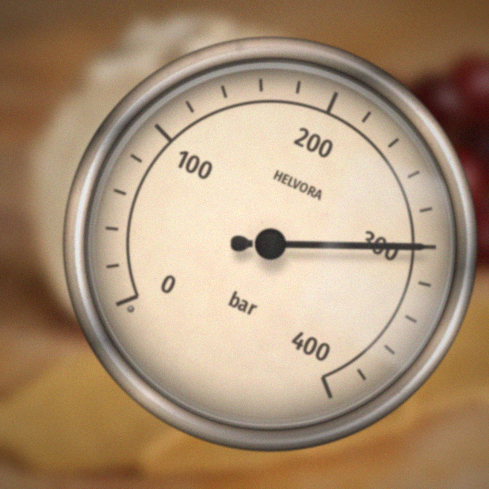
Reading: 300
